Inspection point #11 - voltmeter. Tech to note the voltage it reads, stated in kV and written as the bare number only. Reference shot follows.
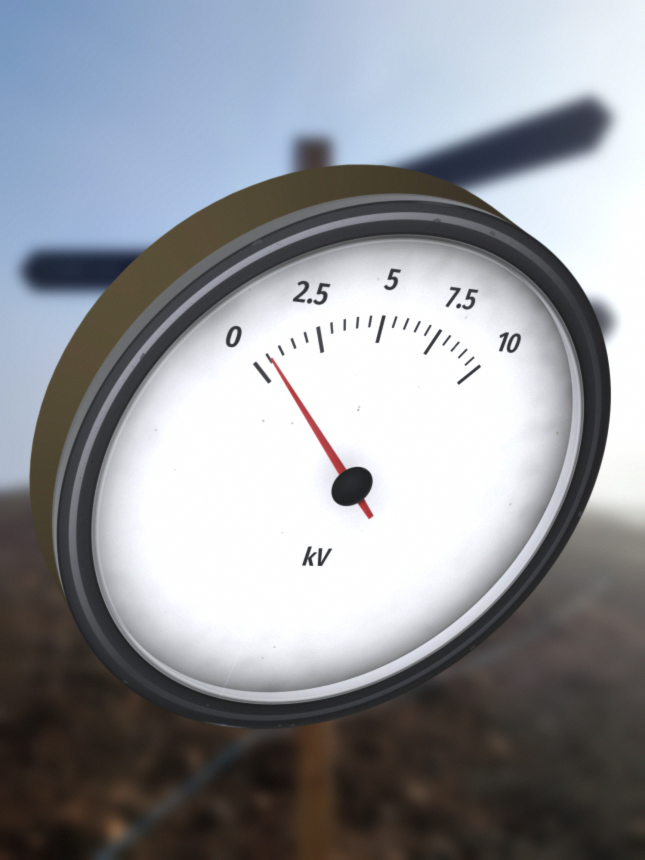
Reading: 0.5
